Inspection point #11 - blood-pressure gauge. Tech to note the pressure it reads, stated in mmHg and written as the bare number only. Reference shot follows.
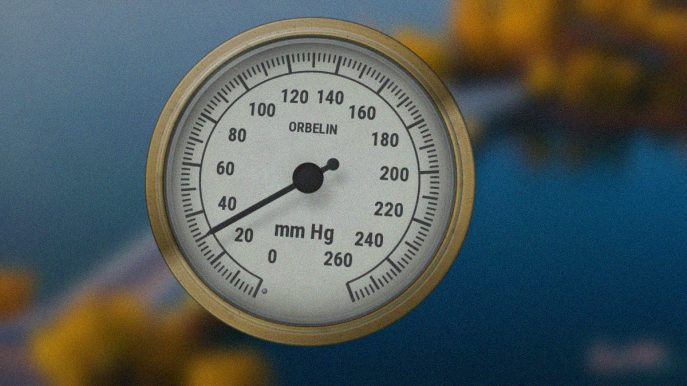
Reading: 30
